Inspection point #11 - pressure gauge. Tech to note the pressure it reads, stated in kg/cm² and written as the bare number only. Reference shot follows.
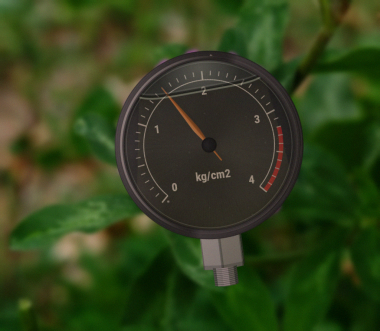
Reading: 1.5
